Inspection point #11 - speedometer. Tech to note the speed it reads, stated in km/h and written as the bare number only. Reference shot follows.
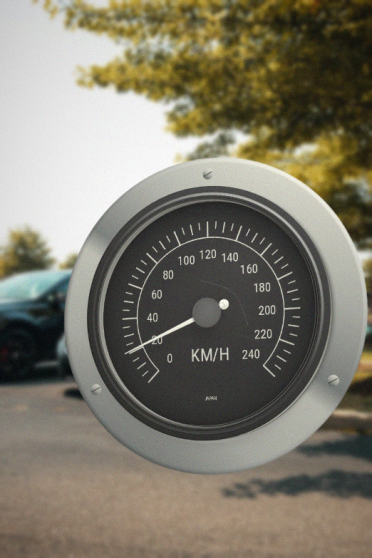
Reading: 20
